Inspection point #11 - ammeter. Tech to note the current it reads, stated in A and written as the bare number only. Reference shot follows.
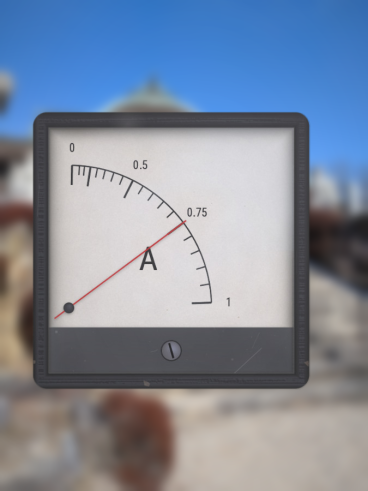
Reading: 0.75
